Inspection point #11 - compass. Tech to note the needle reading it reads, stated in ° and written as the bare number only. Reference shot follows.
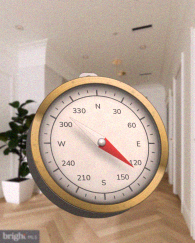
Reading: 130
